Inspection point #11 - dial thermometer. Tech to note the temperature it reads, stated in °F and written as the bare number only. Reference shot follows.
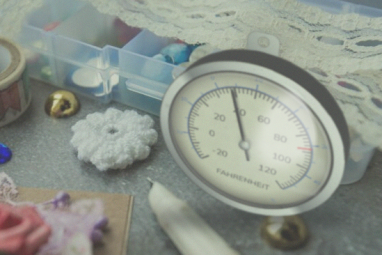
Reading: 40
